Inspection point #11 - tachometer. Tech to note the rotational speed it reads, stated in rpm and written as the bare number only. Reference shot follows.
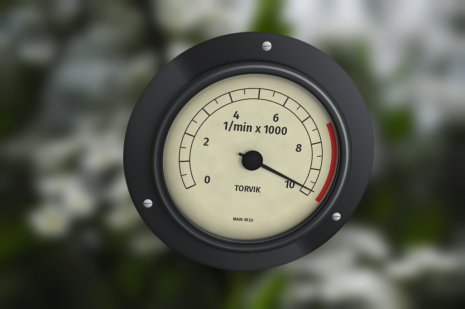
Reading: 9750
